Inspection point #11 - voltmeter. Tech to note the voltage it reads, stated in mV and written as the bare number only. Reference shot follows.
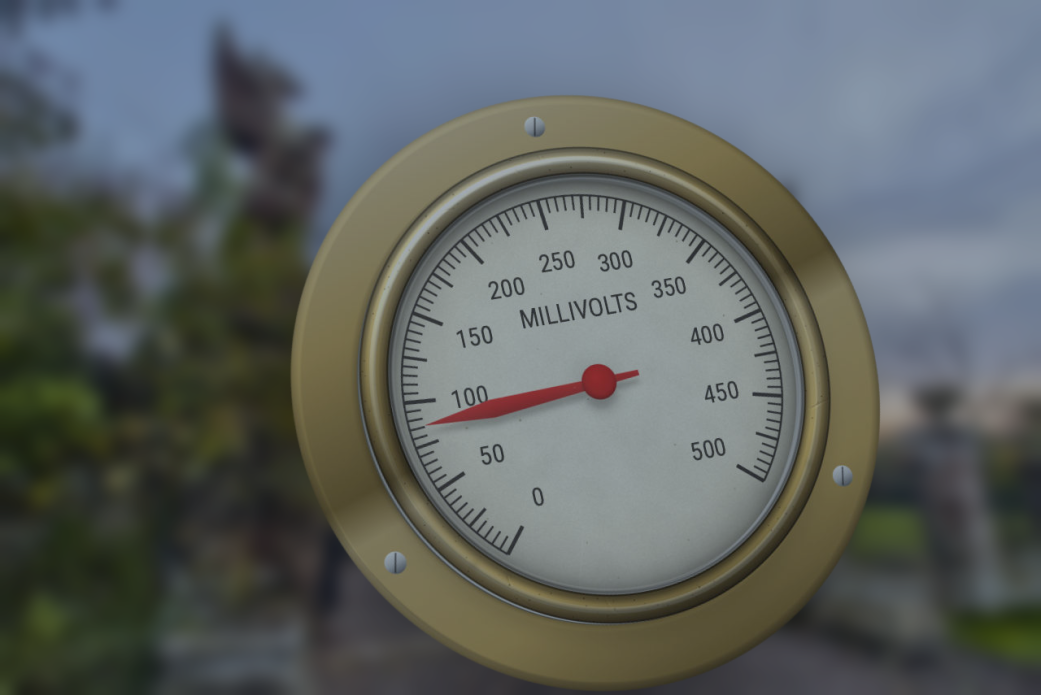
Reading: 85
